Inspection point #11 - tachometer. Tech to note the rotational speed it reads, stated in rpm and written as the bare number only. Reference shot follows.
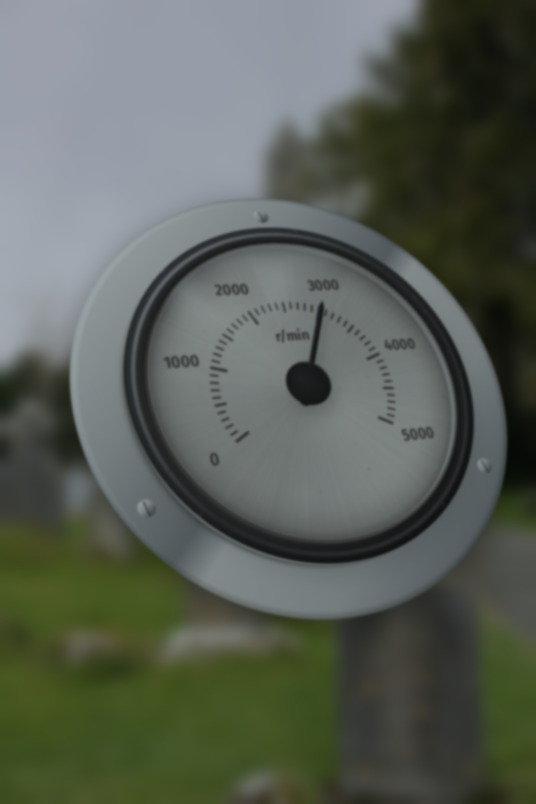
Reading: 3000
